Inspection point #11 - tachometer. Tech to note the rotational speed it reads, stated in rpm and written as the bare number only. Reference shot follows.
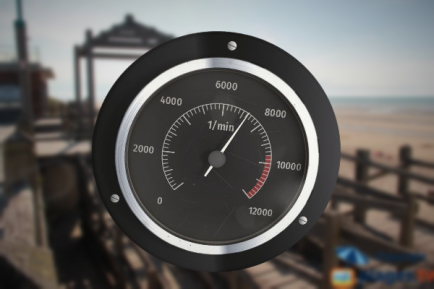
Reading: 7200
